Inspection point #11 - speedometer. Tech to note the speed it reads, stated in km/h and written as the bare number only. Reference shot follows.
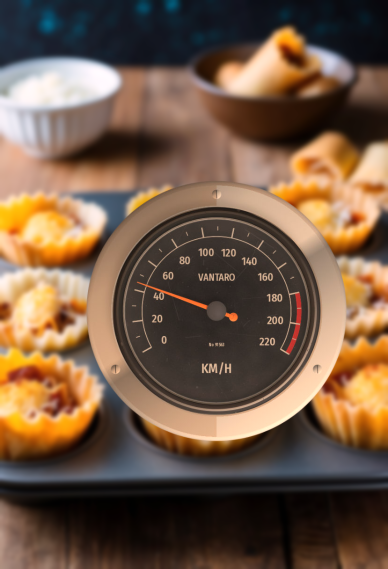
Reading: 45
